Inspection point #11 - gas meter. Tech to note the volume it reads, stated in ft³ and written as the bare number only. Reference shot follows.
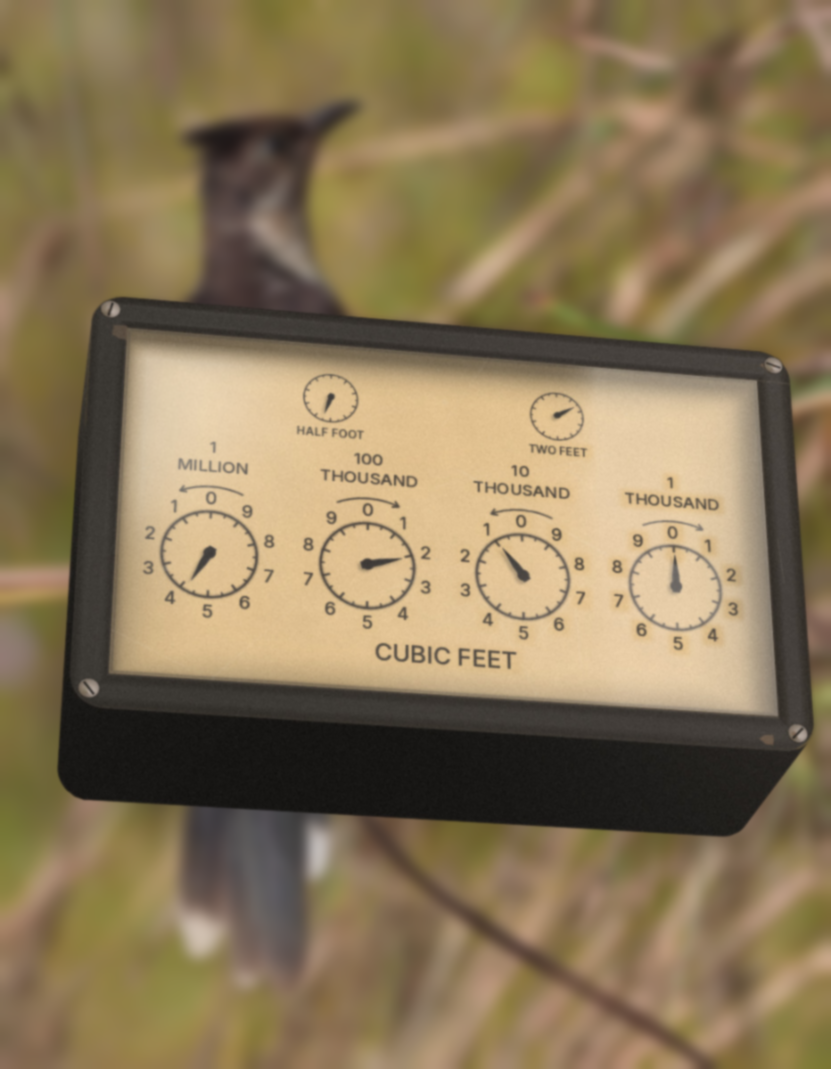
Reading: 421000
